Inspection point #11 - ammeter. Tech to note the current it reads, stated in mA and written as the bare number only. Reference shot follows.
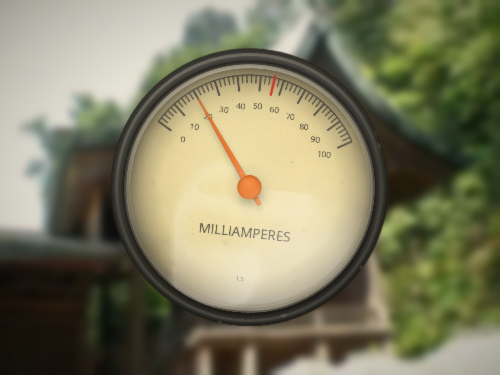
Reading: 20
